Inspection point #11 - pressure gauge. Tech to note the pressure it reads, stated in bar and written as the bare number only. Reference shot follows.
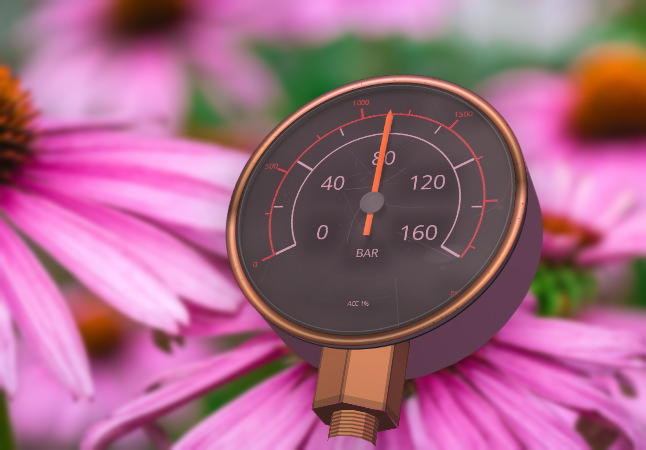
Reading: 80
